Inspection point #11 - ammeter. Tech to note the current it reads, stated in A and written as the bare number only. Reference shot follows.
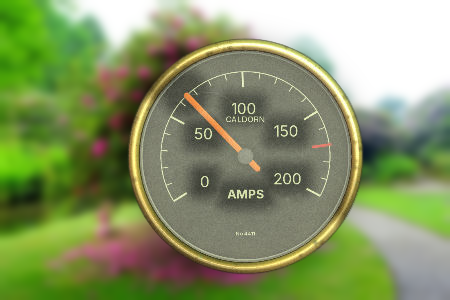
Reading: 65
